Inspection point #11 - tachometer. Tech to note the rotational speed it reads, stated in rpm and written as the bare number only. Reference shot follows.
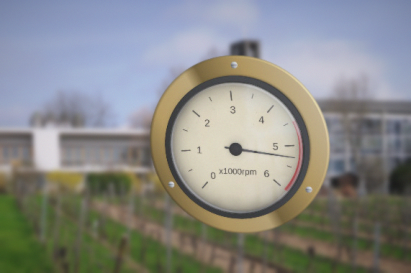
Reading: 5250
